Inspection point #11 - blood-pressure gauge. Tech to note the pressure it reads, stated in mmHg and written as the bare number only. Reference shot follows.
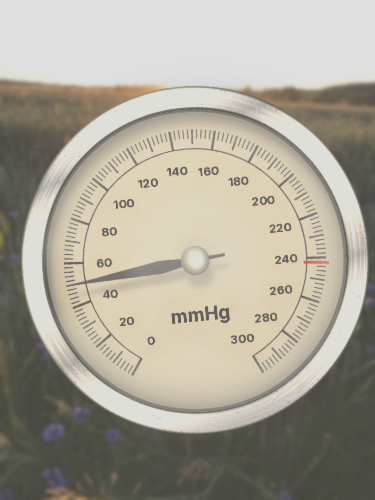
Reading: 50
